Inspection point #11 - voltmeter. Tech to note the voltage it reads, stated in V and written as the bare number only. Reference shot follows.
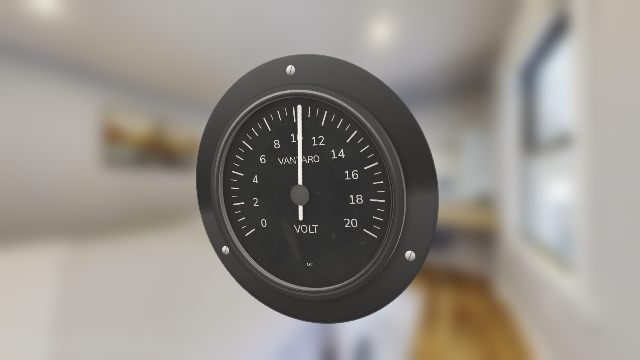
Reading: 10.5
